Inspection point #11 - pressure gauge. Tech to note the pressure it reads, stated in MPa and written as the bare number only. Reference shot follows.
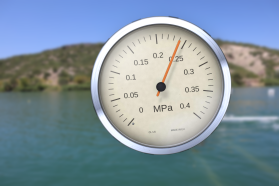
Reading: 0.24
